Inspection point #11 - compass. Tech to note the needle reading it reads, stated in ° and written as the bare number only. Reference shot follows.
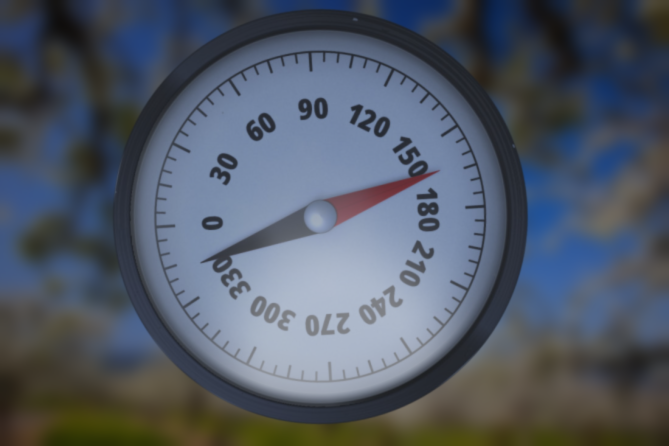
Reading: 162.5
